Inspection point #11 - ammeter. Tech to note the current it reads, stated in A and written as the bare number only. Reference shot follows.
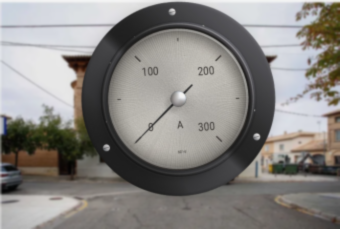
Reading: 0
